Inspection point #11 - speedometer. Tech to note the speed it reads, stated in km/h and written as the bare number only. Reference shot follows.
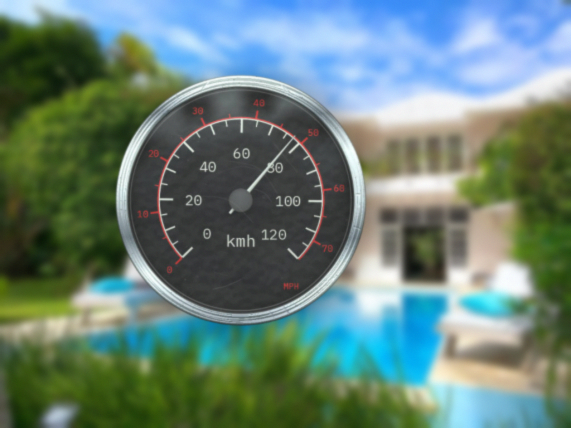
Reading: 77.5
